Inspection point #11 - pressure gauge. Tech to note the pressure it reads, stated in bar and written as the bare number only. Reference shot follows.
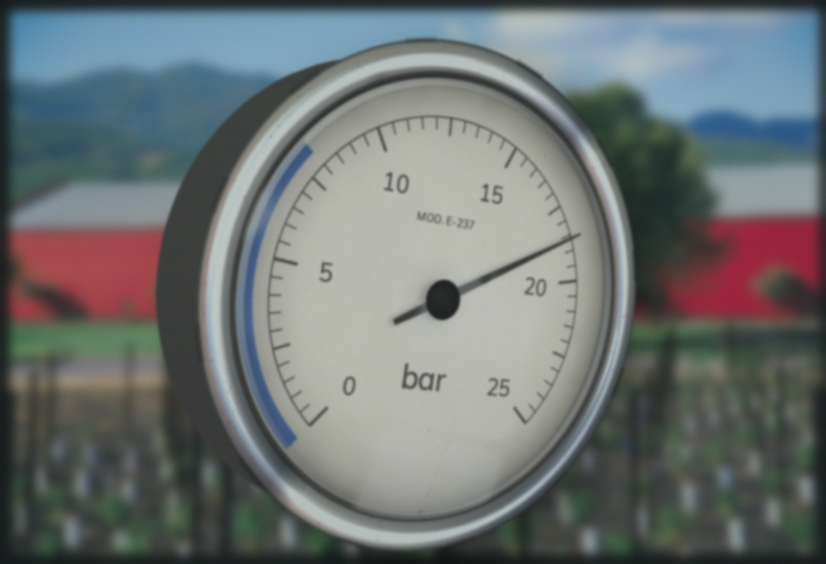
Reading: 18.5
